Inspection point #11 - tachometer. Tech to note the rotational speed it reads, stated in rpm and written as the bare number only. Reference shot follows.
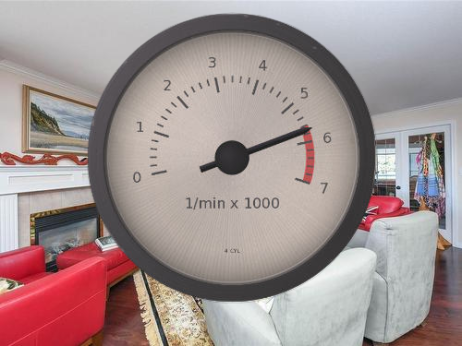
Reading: 5700
